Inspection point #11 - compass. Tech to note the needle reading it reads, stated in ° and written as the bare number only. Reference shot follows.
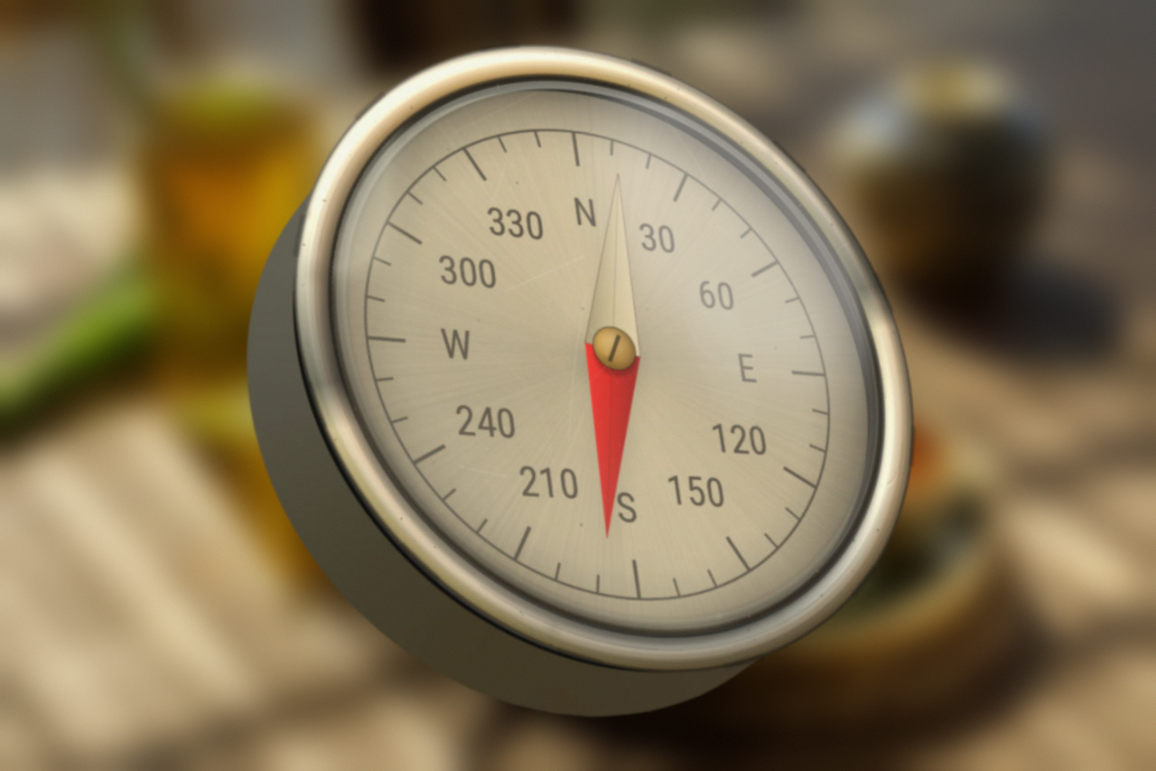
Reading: 190
